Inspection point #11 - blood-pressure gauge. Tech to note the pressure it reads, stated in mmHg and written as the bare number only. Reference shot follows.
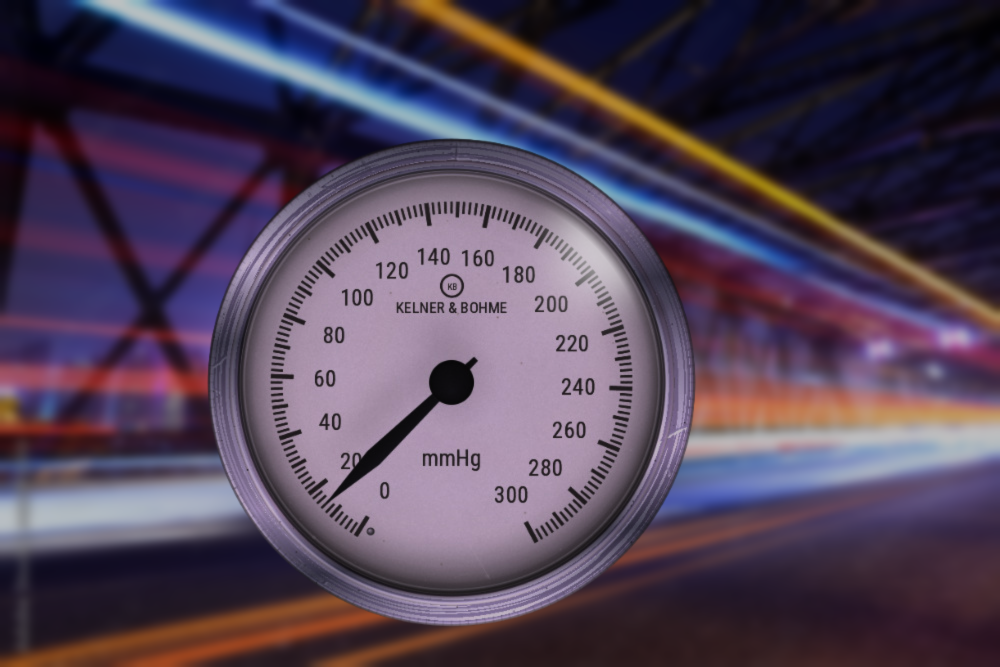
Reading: 14
